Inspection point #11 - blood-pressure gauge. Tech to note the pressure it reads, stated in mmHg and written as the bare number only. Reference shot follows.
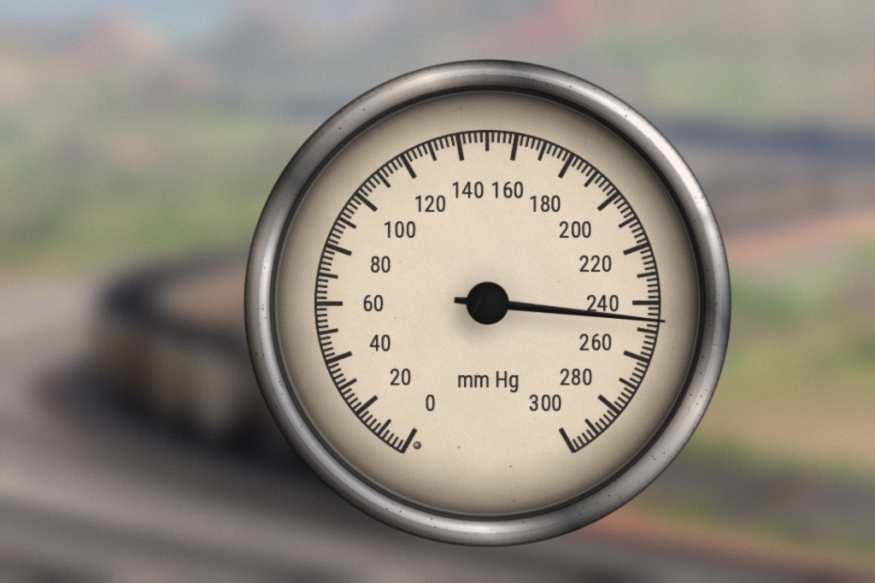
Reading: 246
